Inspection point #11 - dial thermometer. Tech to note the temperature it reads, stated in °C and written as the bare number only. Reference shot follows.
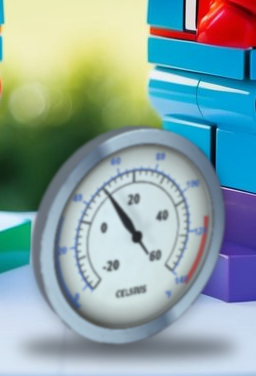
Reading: 10
